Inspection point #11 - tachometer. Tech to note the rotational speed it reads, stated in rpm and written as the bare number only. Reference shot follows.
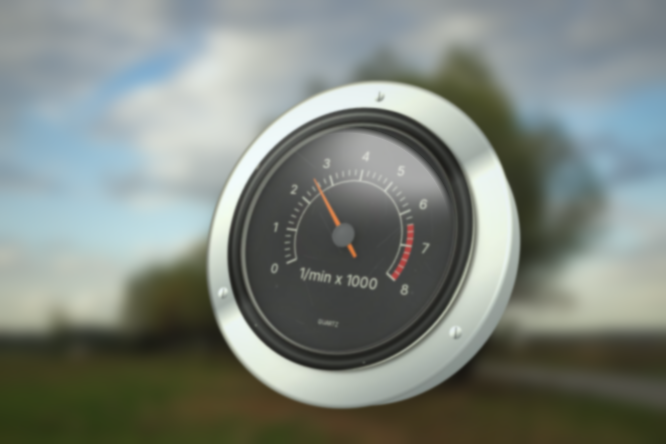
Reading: 2600
